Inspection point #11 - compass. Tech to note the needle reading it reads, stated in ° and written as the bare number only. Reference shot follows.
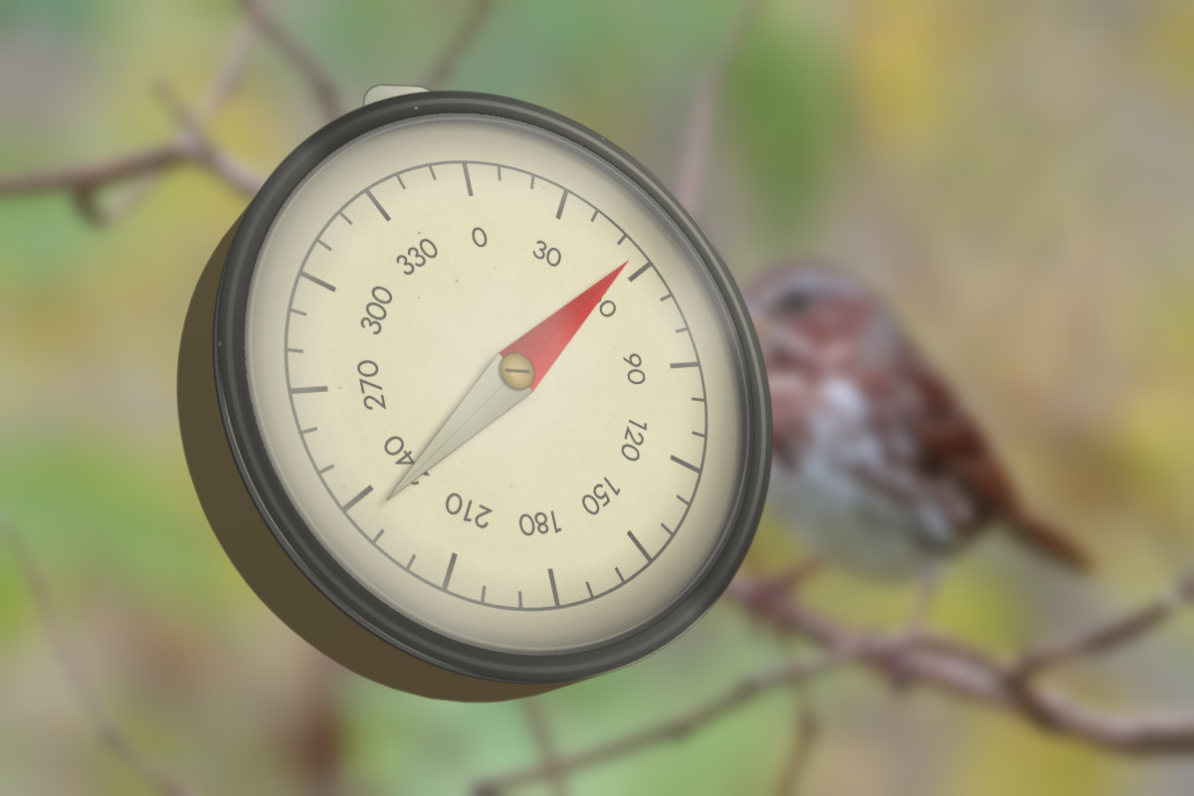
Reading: 55
